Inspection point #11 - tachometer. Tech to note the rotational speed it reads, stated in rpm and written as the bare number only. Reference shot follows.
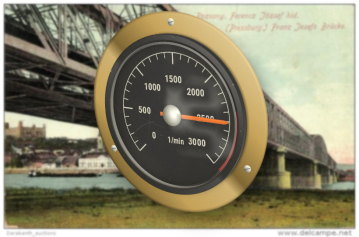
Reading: 2500
